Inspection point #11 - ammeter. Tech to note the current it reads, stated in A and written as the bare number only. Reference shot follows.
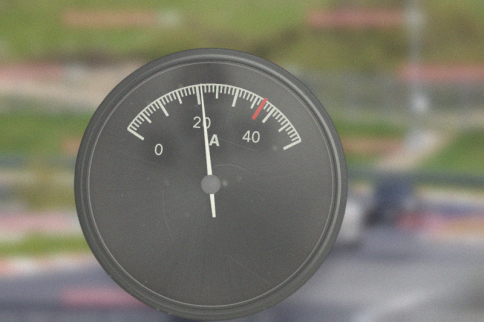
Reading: 21
